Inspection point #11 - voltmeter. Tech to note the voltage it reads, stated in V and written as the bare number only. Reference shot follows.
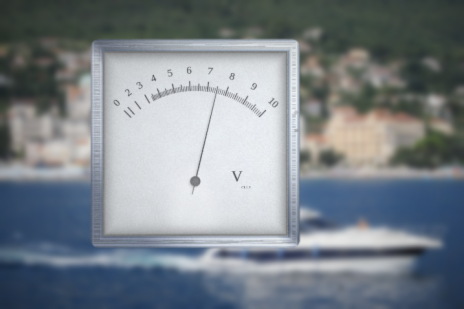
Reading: 7.5
